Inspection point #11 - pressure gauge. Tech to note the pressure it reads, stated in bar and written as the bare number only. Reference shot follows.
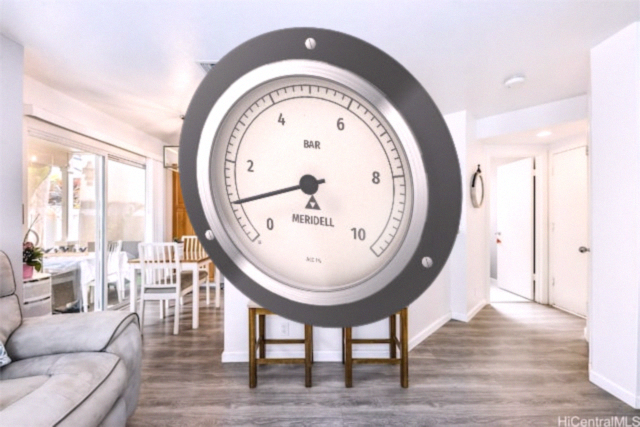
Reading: 1
